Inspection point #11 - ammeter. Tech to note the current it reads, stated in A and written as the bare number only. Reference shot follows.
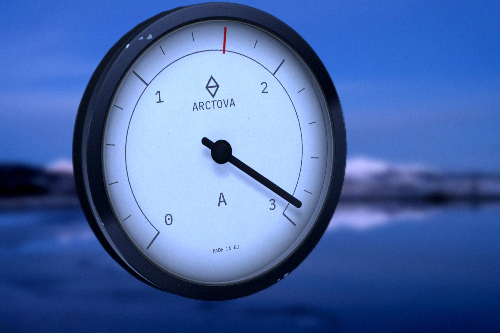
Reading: 2.9
